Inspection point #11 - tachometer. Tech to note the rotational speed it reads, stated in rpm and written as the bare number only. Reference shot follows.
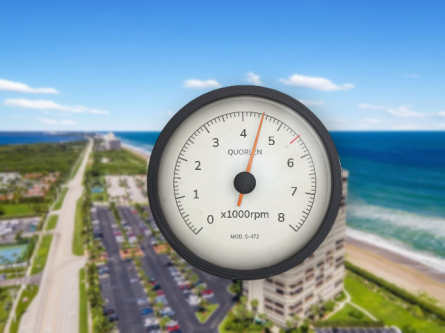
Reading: 4500
